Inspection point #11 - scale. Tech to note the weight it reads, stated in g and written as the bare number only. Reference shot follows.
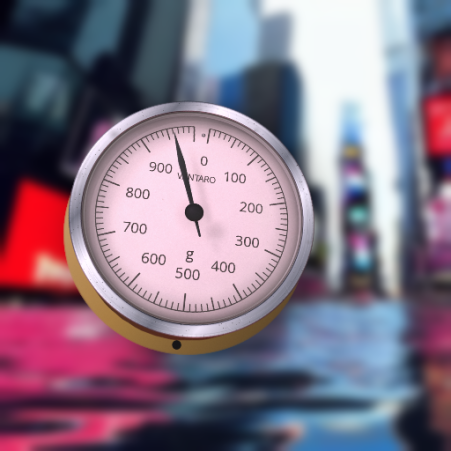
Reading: 960
